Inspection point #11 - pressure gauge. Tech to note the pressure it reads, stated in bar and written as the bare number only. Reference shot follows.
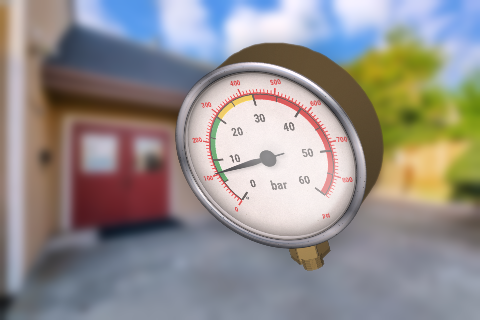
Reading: 7.5
